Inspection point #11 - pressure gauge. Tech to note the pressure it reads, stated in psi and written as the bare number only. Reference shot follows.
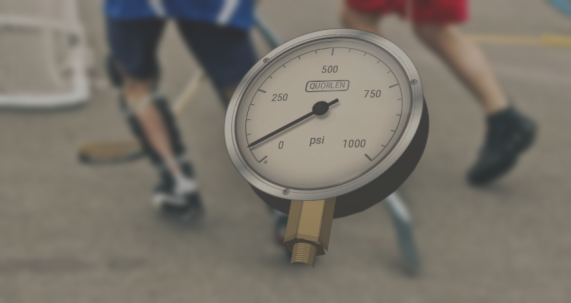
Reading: 50
